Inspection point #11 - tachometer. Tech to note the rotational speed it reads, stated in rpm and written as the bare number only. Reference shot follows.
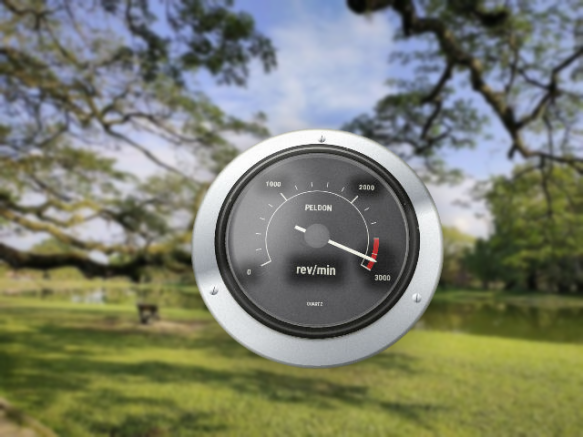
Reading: 2900
